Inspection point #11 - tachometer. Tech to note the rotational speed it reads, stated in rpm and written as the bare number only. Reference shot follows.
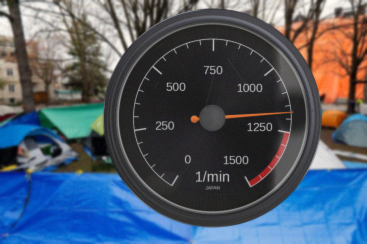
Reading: 1175
